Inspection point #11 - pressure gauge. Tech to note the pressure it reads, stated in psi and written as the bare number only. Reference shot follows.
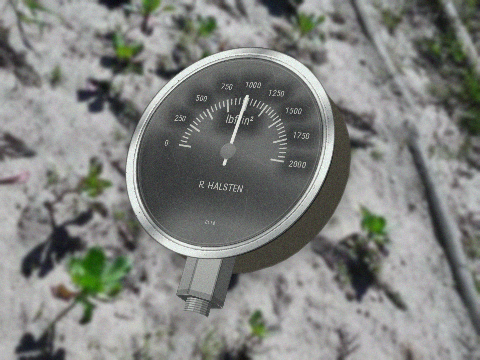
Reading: 1000
